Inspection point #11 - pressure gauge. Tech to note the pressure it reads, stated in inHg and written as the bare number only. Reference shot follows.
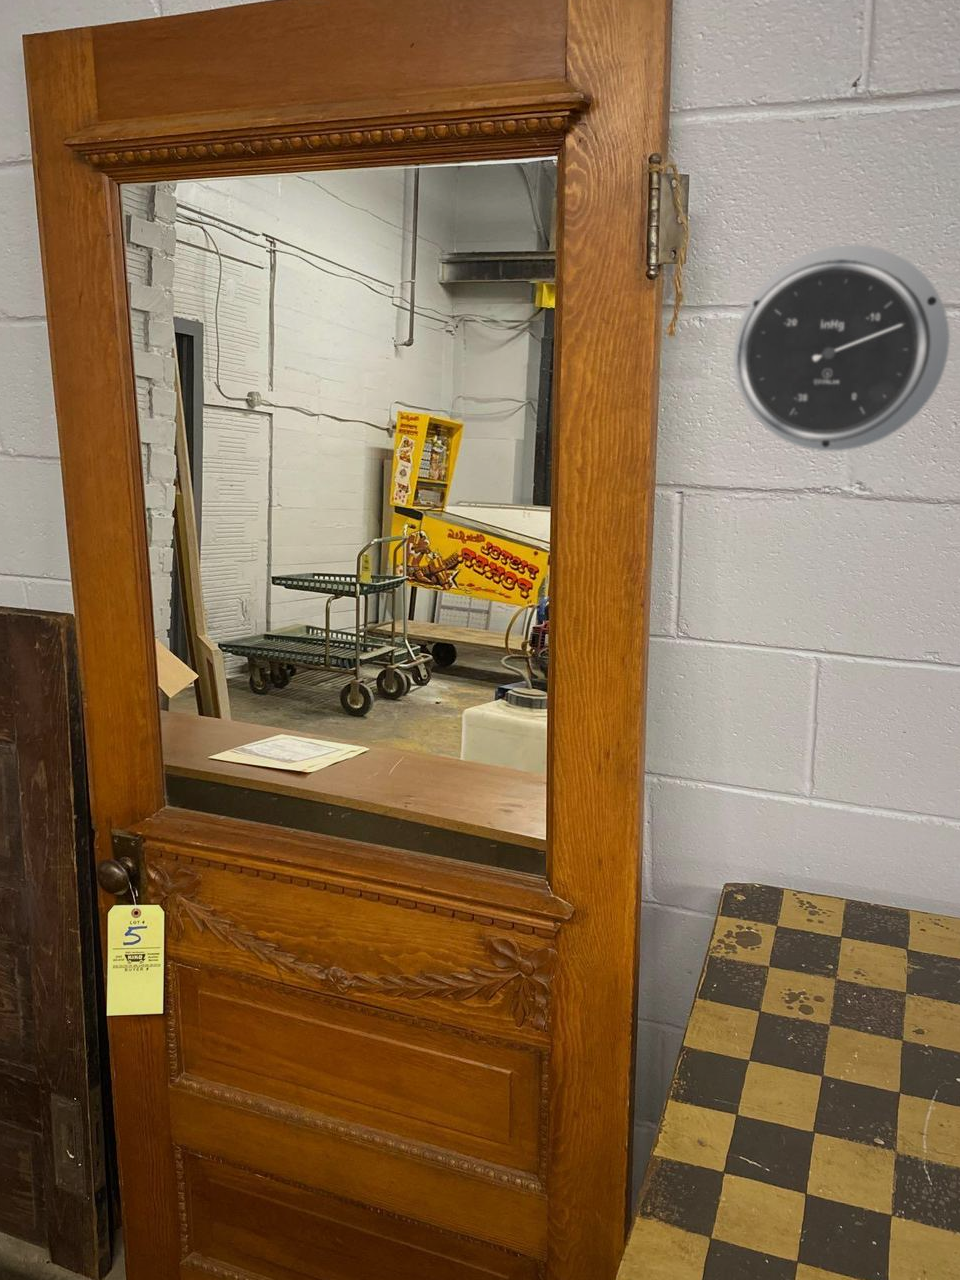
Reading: -8
